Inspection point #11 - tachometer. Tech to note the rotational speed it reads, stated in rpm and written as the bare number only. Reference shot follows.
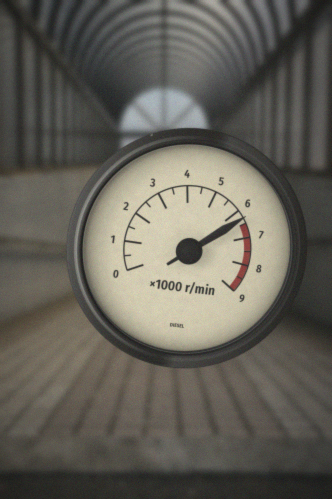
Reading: 6250
